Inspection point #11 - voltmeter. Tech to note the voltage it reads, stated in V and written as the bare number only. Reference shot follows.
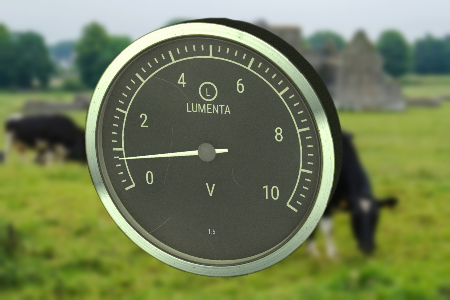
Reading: 0.8
